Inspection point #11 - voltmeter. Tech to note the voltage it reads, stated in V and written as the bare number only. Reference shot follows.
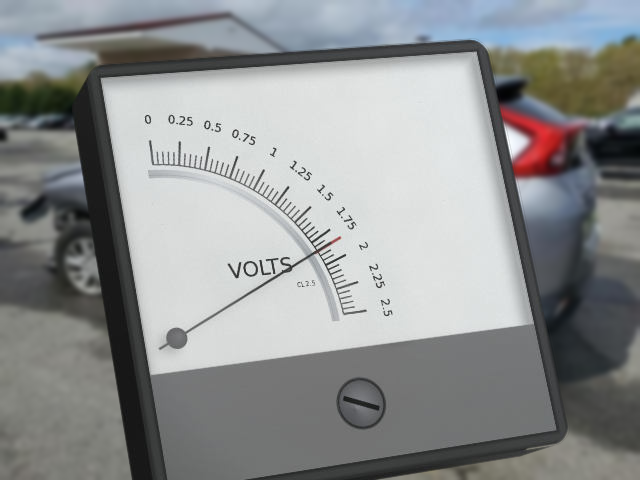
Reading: 1.85
